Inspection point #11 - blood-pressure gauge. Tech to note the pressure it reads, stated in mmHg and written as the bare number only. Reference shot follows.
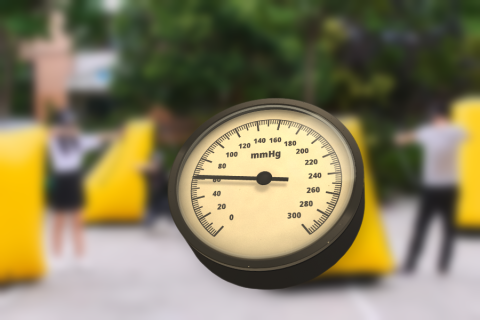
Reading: 60
